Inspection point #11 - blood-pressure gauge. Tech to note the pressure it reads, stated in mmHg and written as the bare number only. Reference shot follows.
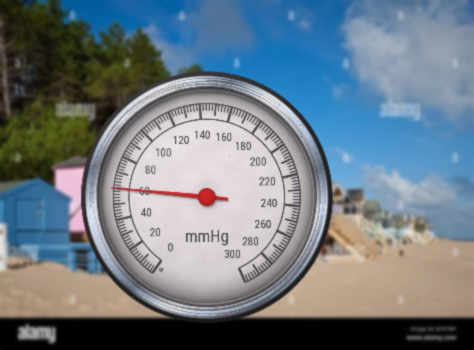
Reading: 60
